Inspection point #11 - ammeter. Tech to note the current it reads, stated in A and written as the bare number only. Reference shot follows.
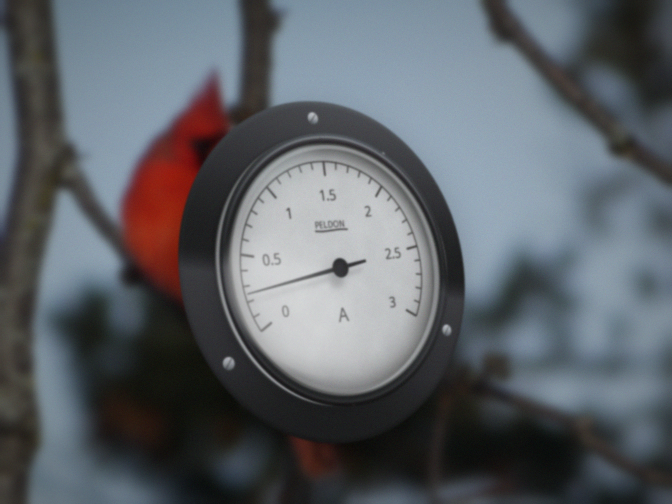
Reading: 0.25
